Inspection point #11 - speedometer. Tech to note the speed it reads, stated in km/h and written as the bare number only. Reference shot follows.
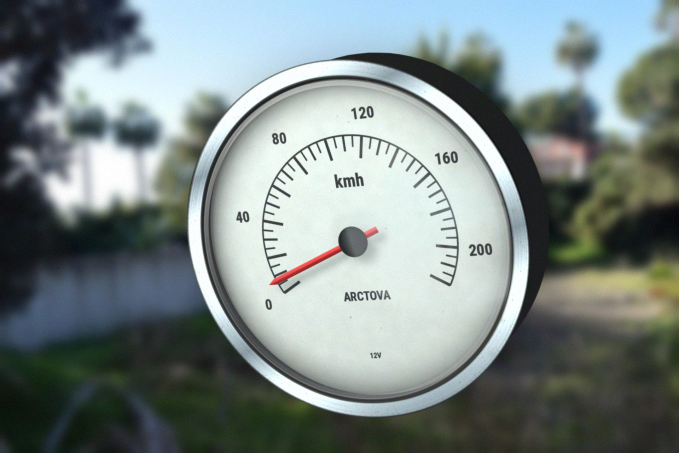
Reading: 7.5
